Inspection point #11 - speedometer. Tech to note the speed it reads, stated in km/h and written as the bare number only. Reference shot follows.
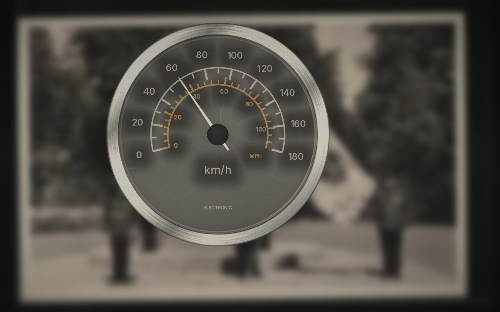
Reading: 60
